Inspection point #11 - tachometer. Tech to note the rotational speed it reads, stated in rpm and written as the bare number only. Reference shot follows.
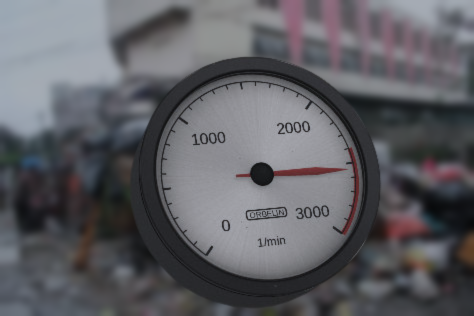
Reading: 2550
